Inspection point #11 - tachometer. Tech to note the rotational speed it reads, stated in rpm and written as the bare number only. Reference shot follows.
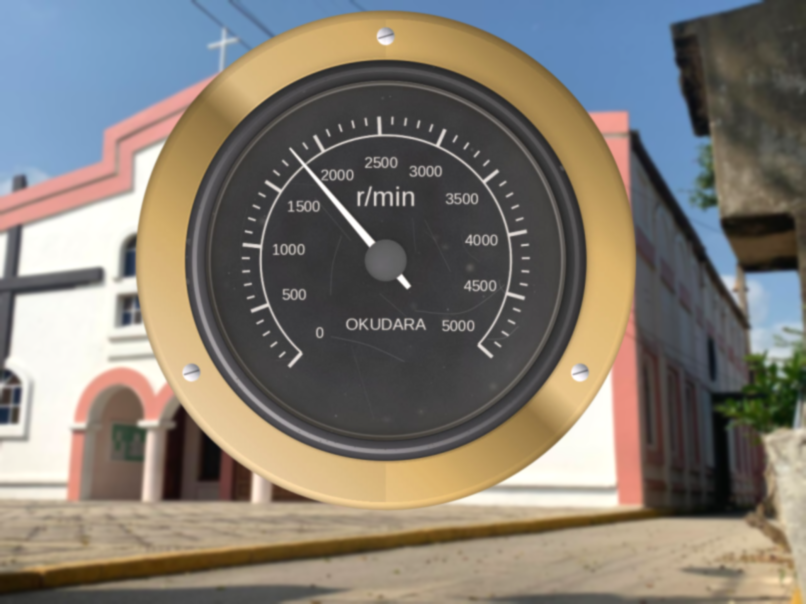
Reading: 1800
